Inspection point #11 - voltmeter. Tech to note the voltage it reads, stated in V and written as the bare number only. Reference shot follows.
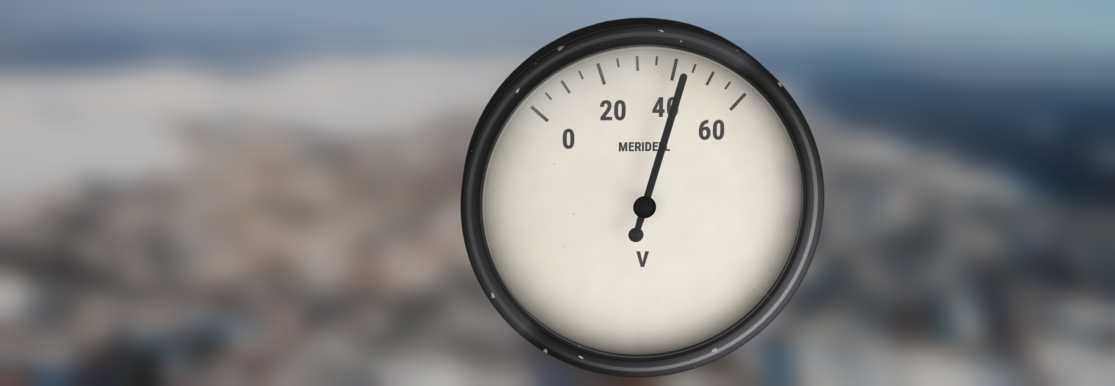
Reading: 42.5
